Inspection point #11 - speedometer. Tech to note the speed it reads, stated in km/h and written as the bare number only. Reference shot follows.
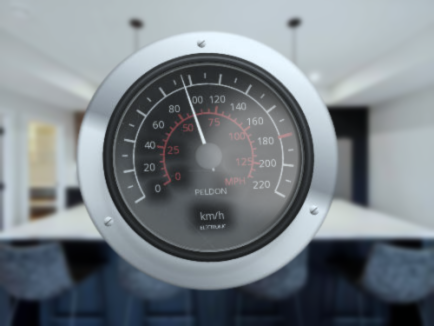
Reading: 95
